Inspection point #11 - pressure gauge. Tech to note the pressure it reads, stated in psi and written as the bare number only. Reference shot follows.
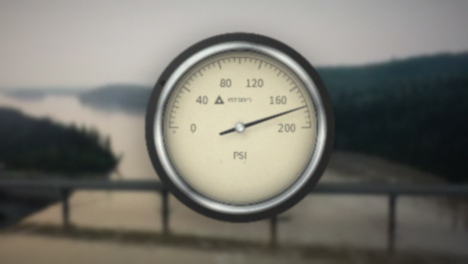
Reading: 180
